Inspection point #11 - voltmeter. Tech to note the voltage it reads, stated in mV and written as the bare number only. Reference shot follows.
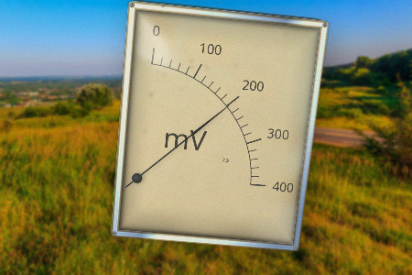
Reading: 200
